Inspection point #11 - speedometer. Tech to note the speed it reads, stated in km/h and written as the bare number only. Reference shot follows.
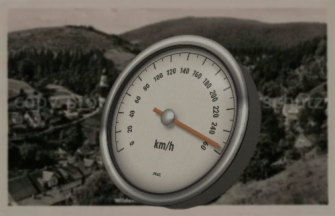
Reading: 255
